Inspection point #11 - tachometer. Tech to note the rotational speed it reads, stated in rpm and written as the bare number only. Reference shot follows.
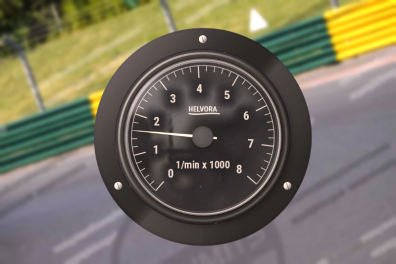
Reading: 1600
